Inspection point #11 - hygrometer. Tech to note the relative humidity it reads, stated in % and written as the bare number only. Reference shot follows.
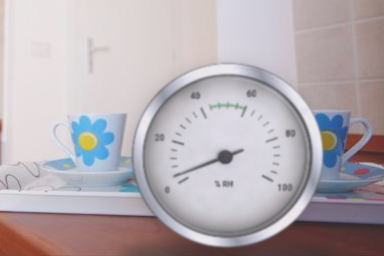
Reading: 4
